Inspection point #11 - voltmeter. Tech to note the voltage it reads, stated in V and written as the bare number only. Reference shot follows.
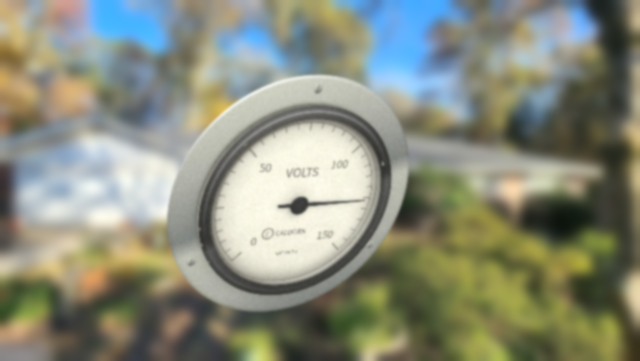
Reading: 125
